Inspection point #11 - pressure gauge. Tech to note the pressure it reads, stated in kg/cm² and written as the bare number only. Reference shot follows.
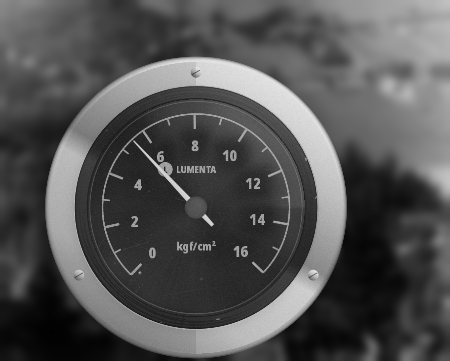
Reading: 5.5
